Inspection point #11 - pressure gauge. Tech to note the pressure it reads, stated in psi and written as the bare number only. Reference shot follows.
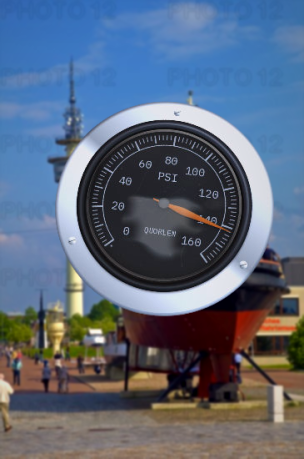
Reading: 142
